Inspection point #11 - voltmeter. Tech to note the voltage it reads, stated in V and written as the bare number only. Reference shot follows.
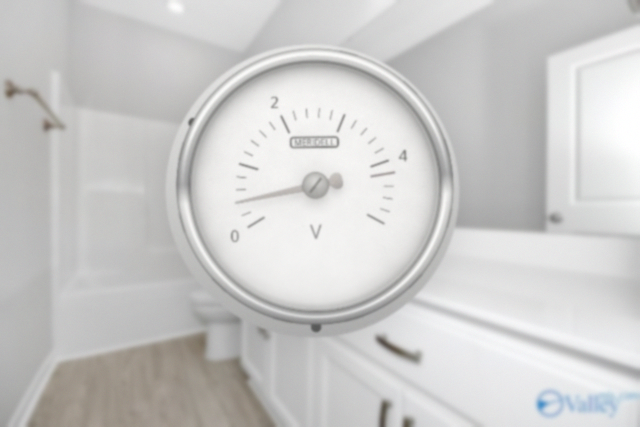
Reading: 0.4
